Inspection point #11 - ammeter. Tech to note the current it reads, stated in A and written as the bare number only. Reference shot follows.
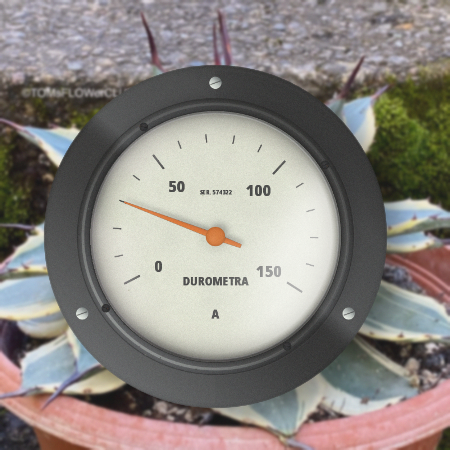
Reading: 30
